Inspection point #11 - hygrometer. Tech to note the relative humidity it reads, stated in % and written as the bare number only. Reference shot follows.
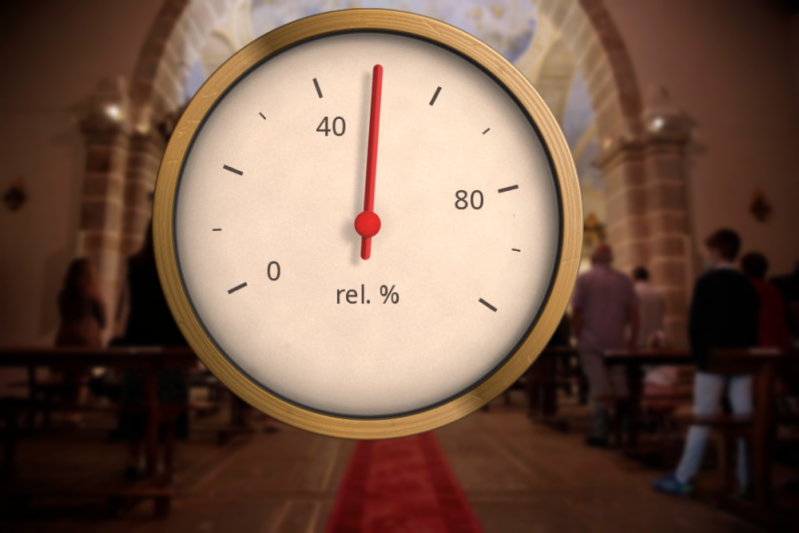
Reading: 50
